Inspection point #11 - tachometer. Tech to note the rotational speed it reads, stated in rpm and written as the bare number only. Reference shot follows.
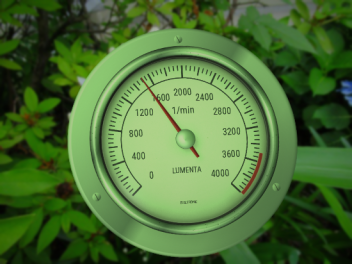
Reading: 1500
